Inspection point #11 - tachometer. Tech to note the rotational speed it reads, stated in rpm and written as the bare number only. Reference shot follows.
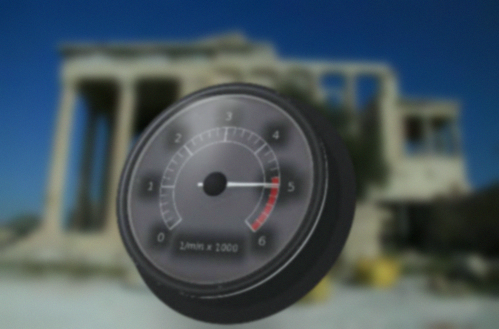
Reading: 5000
